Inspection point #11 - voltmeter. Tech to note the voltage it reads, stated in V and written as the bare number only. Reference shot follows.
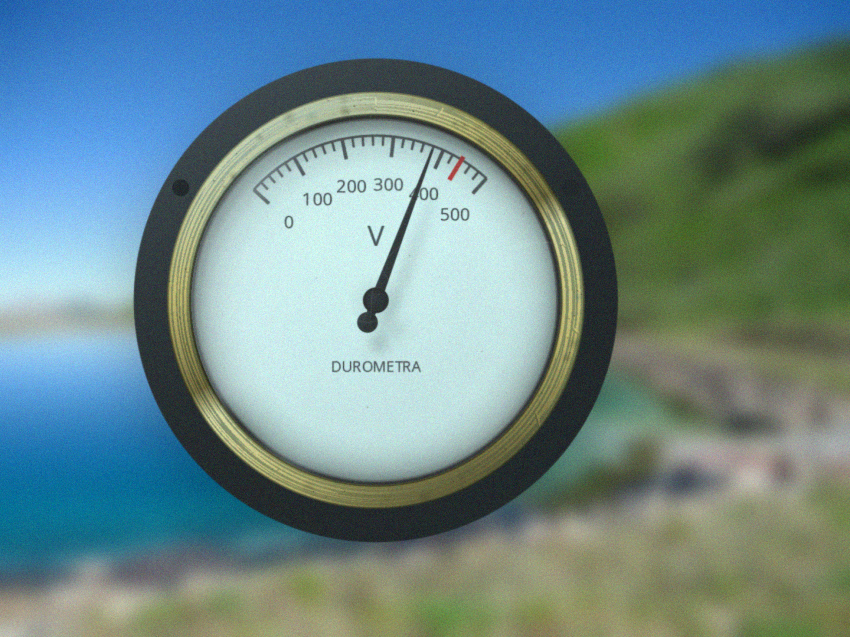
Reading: 380
